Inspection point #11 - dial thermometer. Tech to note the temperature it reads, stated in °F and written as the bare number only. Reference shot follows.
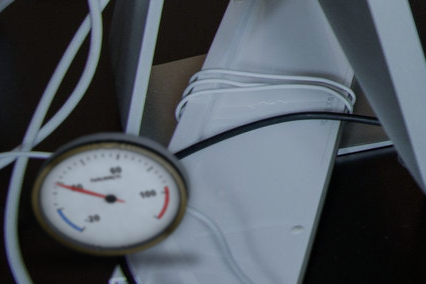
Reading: 20
